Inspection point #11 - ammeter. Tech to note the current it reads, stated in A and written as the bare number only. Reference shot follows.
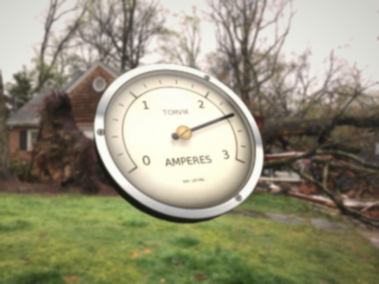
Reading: 2.4
